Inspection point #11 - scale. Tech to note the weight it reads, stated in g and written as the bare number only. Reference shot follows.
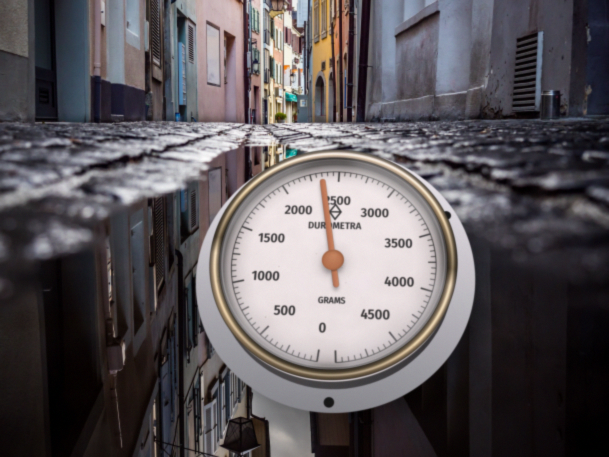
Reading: 2350
